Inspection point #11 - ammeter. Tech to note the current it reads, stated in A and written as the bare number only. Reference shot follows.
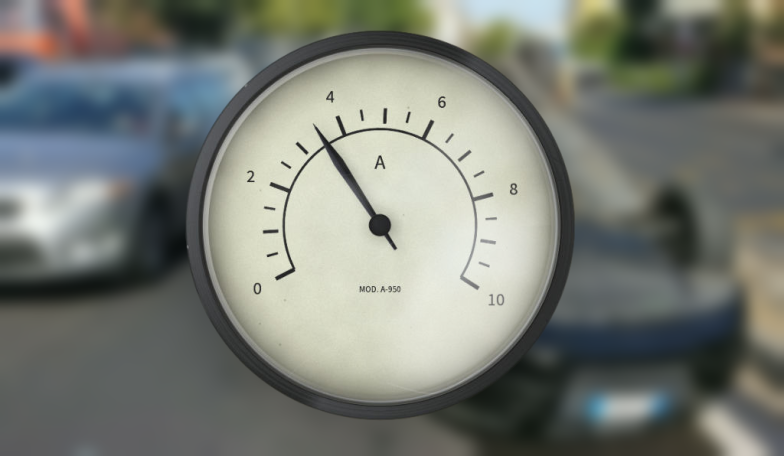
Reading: 3.5
